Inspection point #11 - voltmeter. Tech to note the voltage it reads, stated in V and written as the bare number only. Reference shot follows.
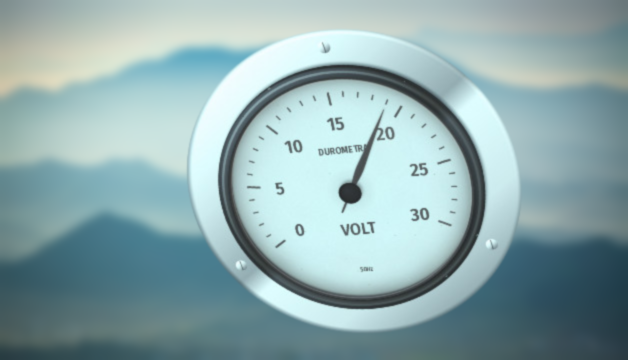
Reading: 19
